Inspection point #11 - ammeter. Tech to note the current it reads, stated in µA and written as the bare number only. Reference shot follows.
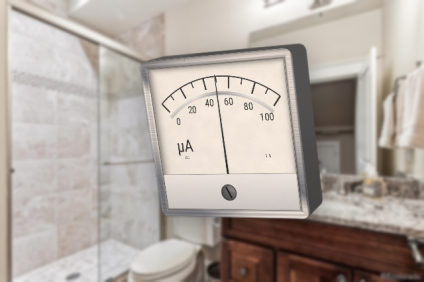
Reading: 50
